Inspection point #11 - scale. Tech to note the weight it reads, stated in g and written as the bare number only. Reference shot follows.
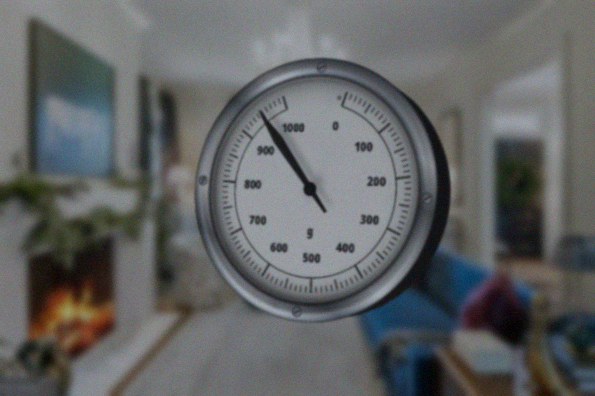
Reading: 950
